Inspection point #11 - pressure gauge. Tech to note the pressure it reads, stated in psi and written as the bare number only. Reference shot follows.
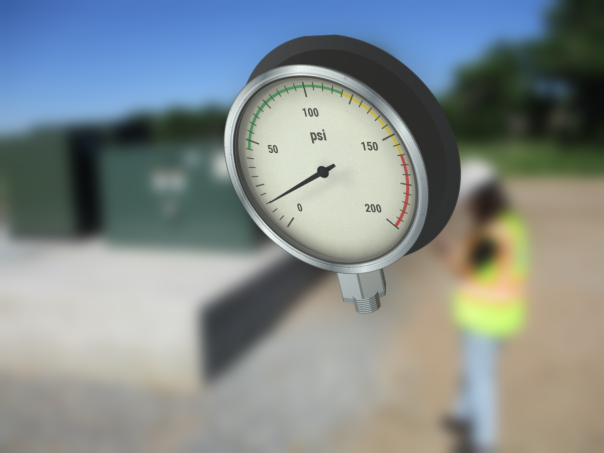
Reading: 15
